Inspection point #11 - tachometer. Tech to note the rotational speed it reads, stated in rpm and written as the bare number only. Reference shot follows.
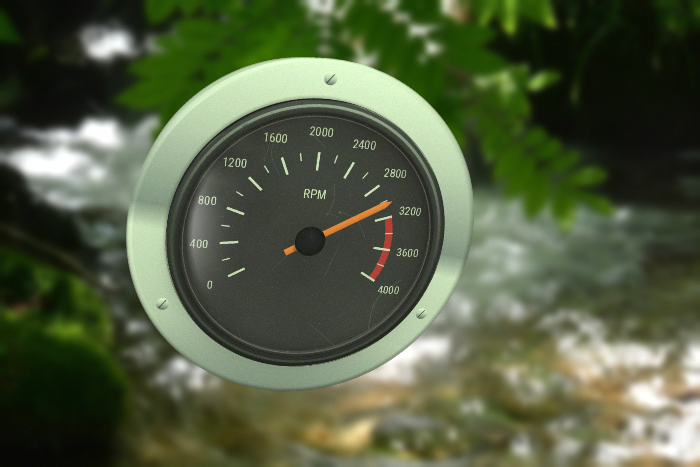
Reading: 3000
